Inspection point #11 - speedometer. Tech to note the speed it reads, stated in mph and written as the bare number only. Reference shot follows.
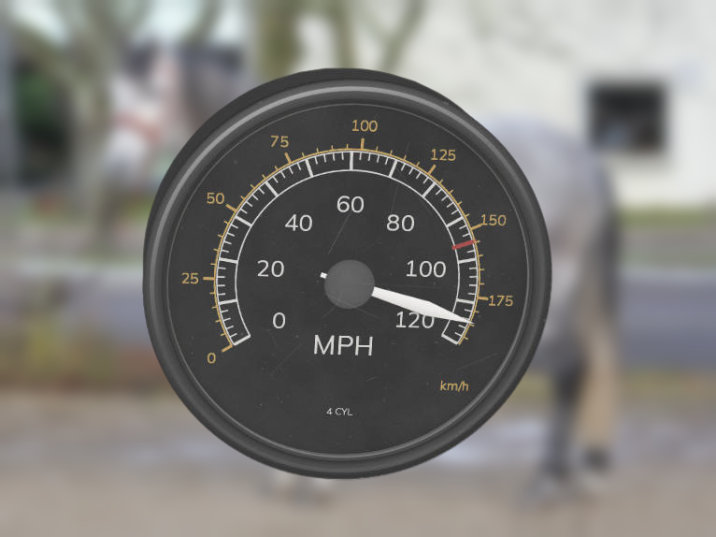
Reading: 114
